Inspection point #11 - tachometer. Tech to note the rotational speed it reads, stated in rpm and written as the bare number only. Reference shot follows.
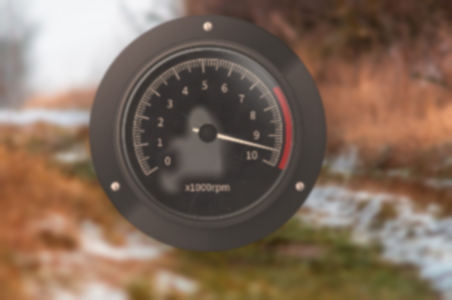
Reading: 9500
